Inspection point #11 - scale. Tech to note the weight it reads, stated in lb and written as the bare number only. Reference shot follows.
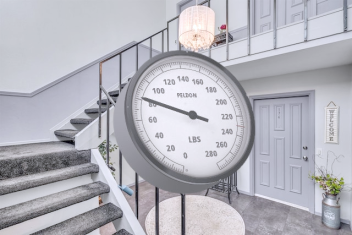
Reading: 80
